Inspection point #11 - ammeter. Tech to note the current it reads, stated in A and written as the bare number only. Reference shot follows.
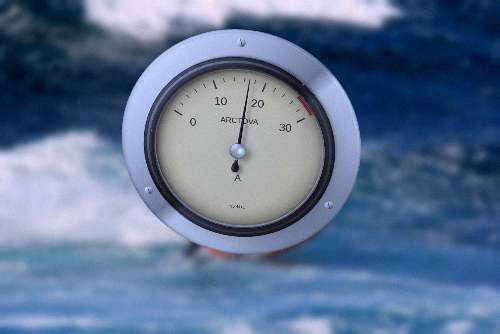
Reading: 17
